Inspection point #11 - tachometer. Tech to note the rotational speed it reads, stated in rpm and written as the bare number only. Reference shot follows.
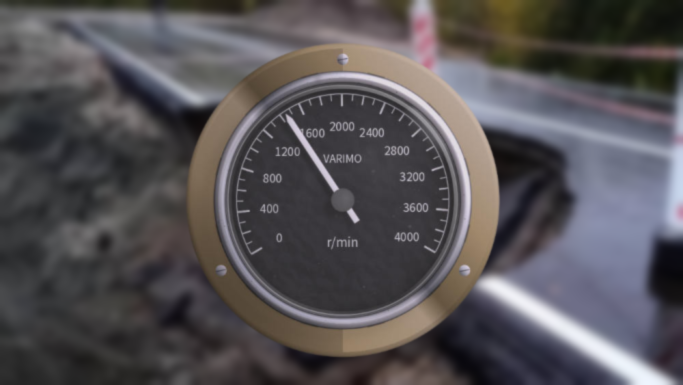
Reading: 1450
